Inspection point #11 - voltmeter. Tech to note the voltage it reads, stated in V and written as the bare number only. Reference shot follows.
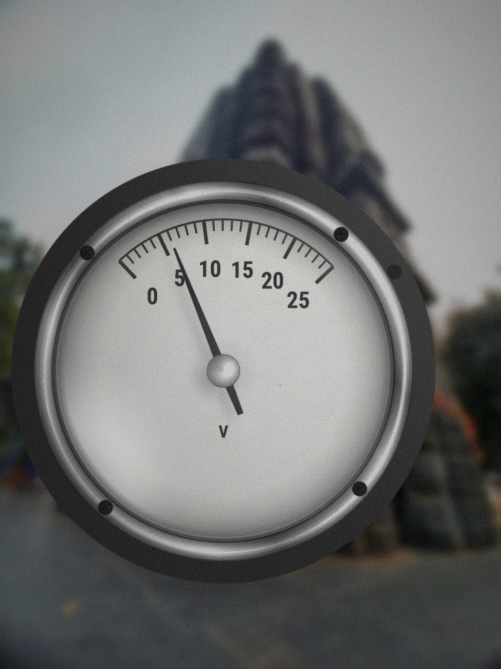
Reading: 6
